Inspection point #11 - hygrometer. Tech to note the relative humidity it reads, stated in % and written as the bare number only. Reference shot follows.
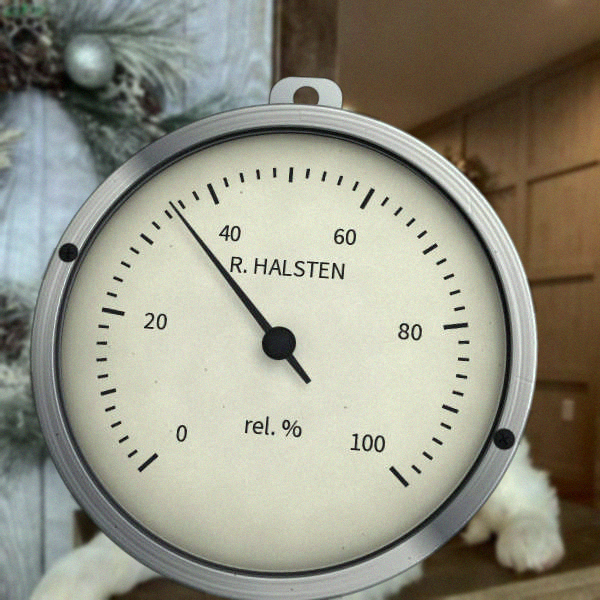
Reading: 35
